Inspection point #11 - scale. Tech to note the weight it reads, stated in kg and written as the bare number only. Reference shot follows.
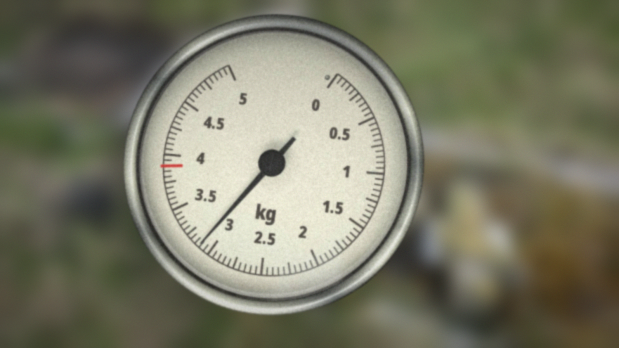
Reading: 3.1
